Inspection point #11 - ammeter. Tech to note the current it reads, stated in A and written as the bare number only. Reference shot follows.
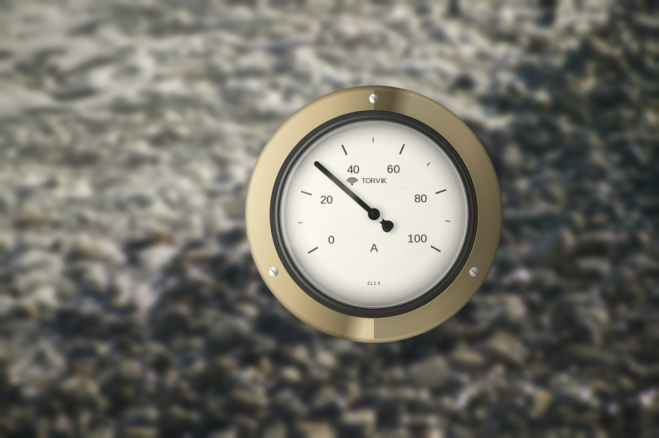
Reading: 30
